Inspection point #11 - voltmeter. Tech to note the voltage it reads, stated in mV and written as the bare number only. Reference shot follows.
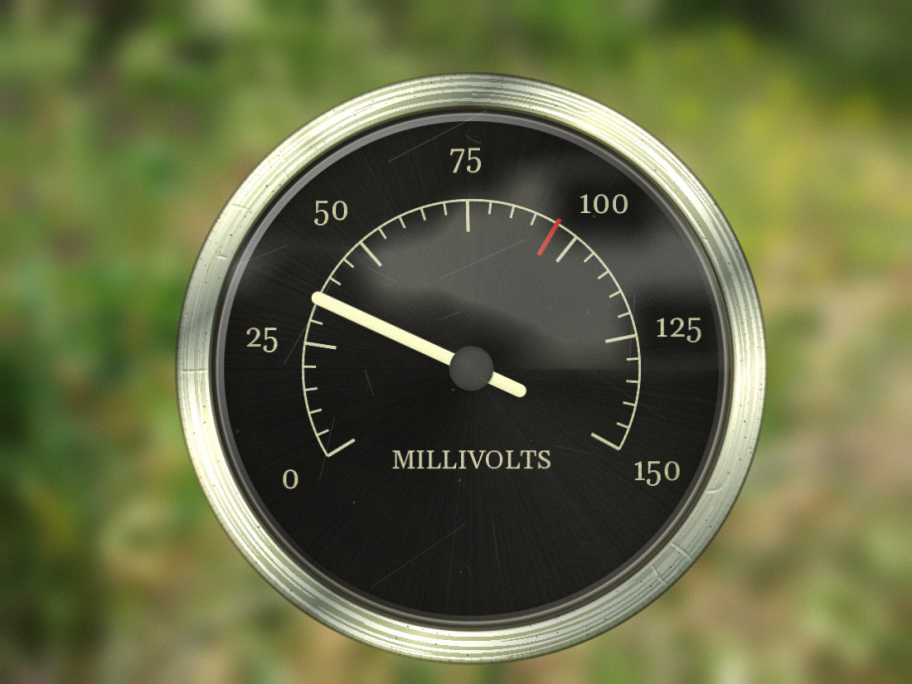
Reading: 35
